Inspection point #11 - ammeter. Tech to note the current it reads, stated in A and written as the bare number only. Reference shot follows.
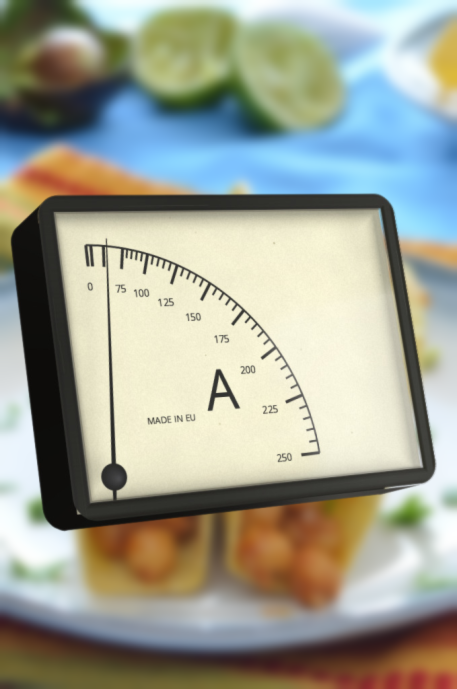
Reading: 50
